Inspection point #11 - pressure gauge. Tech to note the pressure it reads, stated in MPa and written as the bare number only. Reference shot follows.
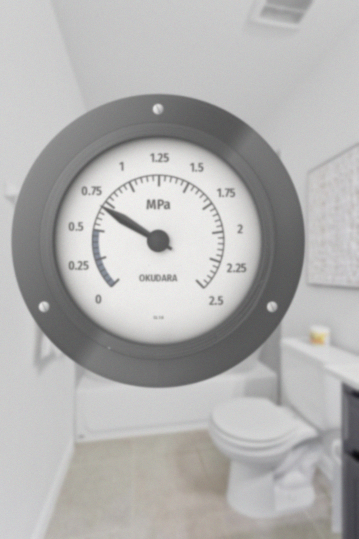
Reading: 0.7
